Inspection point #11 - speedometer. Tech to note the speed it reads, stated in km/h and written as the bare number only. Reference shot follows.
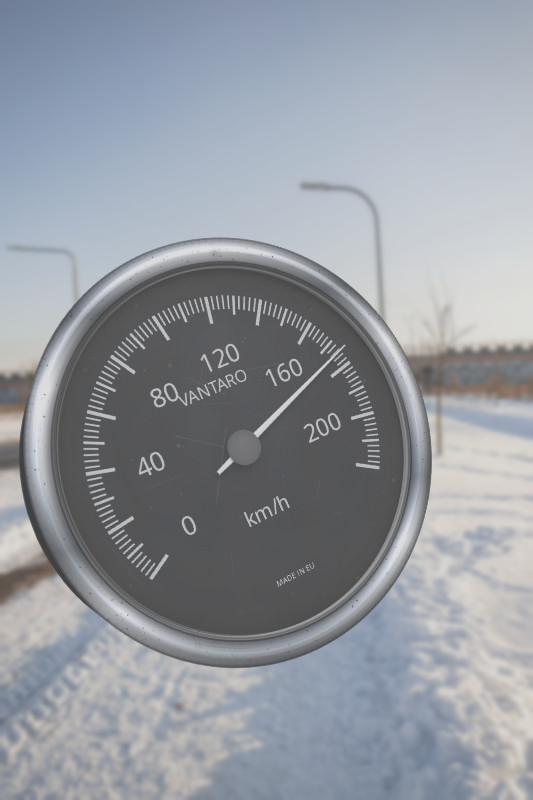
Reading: 174
